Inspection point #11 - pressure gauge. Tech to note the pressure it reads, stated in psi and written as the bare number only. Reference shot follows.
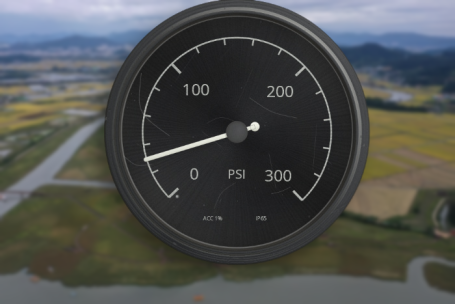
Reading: 30
